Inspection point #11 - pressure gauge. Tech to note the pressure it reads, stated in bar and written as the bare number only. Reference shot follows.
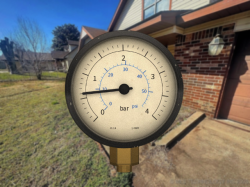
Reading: 0.6
